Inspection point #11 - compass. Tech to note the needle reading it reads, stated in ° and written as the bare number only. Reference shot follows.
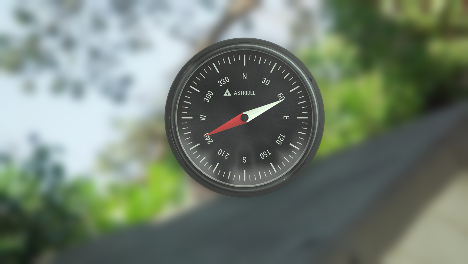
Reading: 245
